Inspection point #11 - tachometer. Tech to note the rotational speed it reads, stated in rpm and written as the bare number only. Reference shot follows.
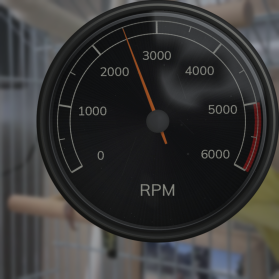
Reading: 2500
